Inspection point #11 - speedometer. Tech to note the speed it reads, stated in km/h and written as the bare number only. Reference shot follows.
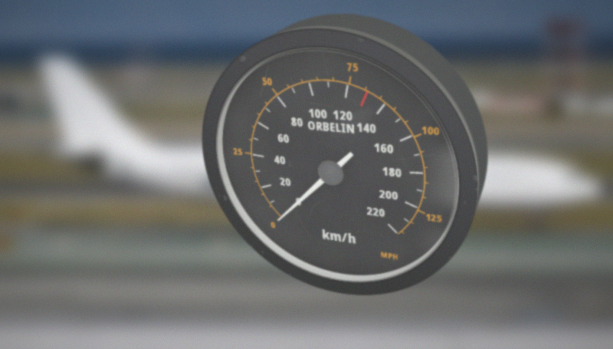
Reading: 0
